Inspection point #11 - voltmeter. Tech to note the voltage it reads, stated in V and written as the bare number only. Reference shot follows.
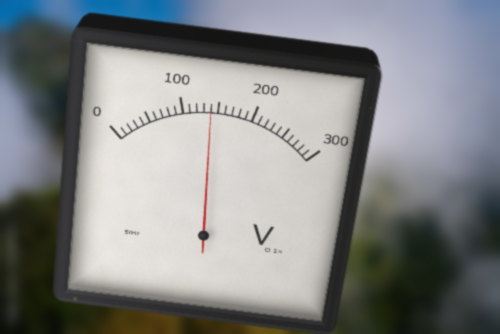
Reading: 140
